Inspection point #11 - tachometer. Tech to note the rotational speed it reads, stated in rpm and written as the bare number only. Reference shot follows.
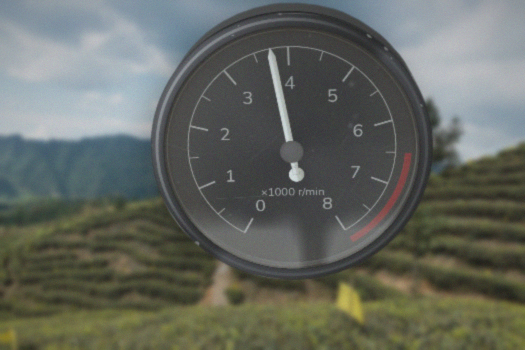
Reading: 3750
